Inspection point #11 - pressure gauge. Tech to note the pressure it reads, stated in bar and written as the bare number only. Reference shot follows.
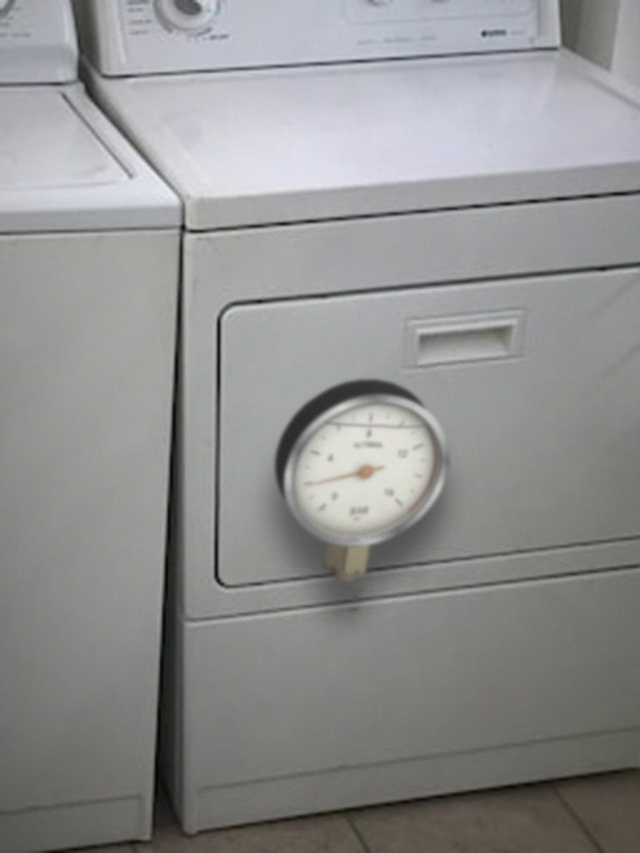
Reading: 2
